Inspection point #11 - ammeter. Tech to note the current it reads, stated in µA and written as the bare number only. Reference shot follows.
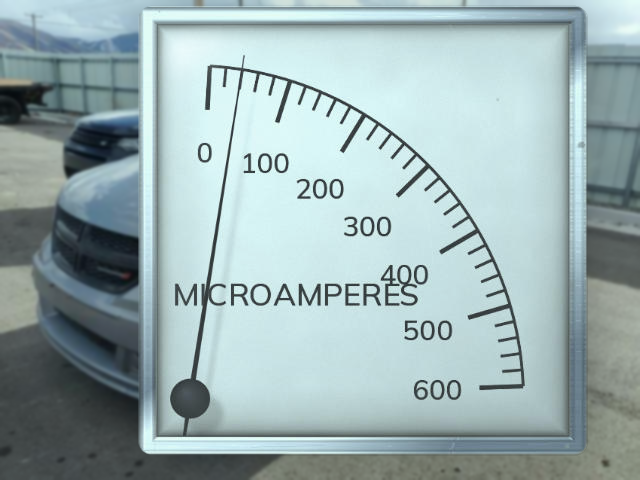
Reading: 40
